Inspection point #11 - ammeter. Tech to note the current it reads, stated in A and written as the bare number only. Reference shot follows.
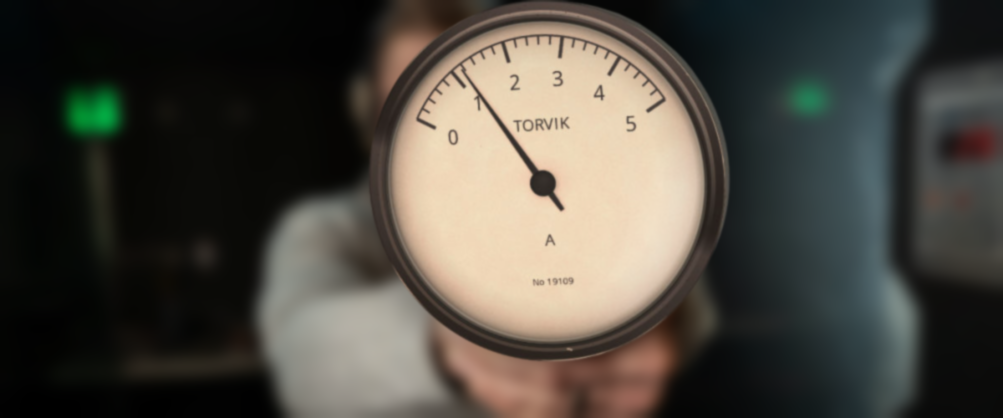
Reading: 1.2
